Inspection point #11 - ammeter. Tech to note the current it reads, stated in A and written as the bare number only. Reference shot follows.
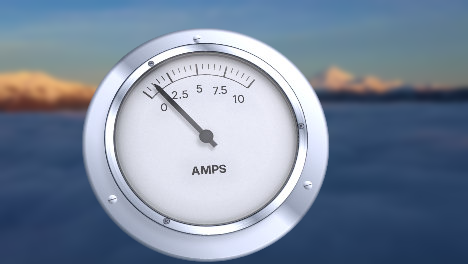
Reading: 1
